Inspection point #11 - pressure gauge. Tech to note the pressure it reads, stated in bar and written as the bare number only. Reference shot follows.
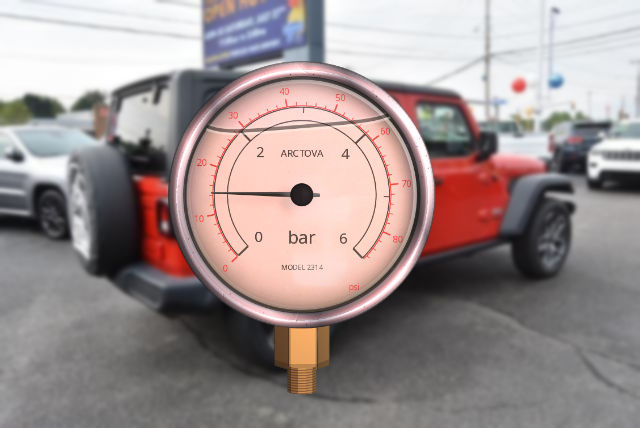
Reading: 1
